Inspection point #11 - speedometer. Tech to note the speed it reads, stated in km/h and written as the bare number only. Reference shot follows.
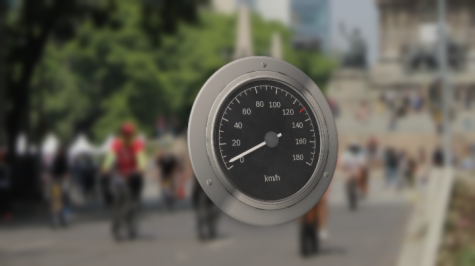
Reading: 5
